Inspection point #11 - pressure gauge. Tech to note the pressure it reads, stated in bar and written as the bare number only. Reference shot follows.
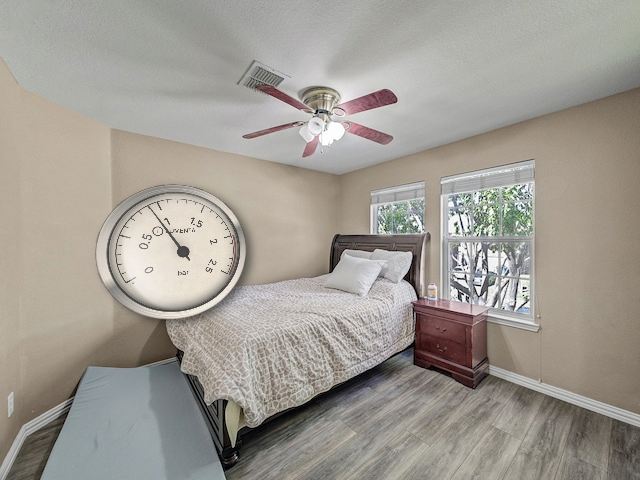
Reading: 0.9
